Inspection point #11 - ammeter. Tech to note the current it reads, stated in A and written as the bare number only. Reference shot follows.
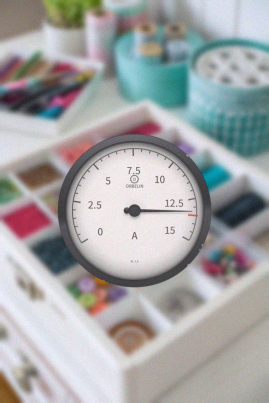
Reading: 13.25
